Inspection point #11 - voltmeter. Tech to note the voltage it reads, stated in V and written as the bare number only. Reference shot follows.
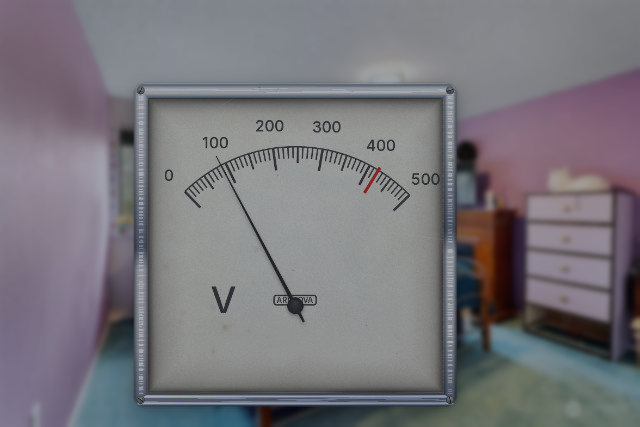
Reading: 90
